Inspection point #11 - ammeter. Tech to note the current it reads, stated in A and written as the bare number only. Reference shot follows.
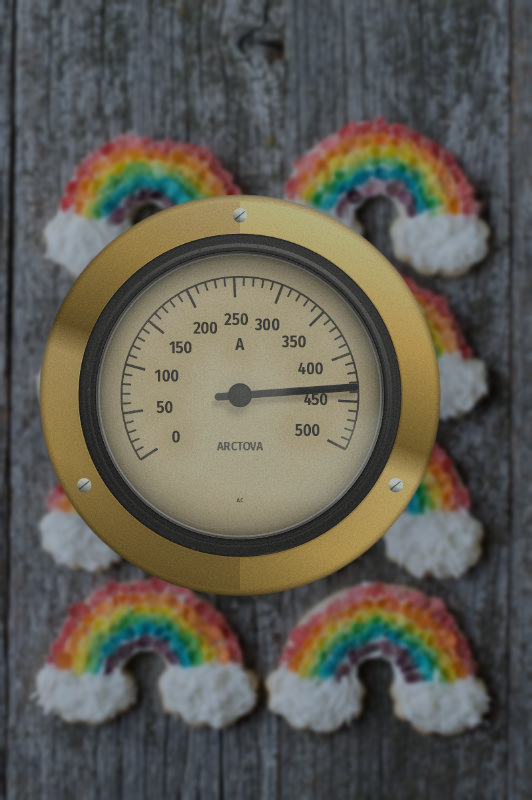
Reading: 435
